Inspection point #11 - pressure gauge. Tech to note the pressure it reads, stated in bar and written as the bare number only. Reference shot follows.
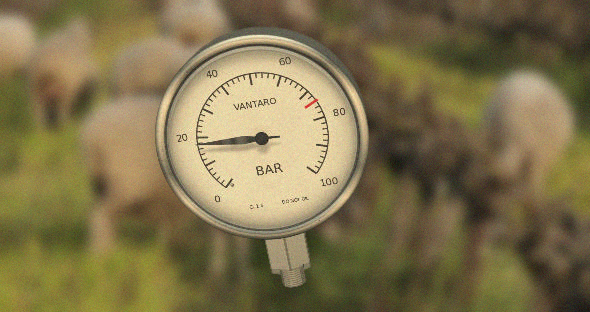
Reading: 18
